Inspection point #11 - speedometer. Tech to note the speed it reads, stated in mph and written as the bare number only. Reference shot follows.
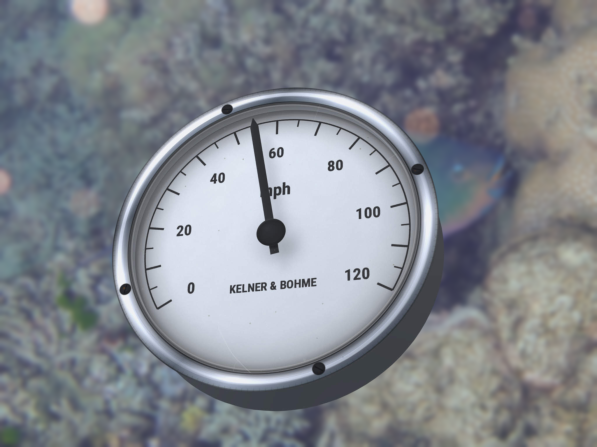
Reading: 55
